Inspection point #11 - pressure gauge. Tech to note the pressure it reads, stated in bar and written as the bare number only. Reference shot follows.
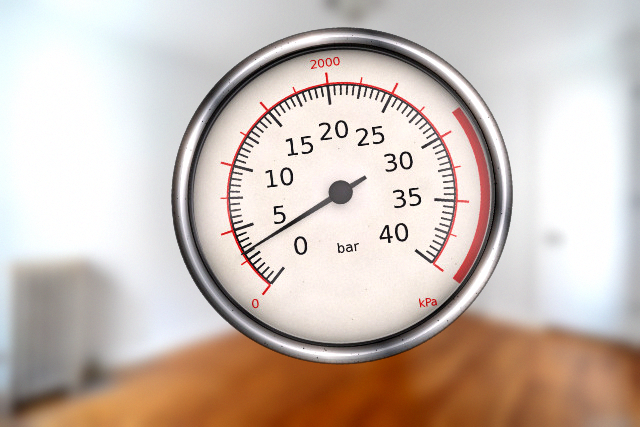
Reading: 3
